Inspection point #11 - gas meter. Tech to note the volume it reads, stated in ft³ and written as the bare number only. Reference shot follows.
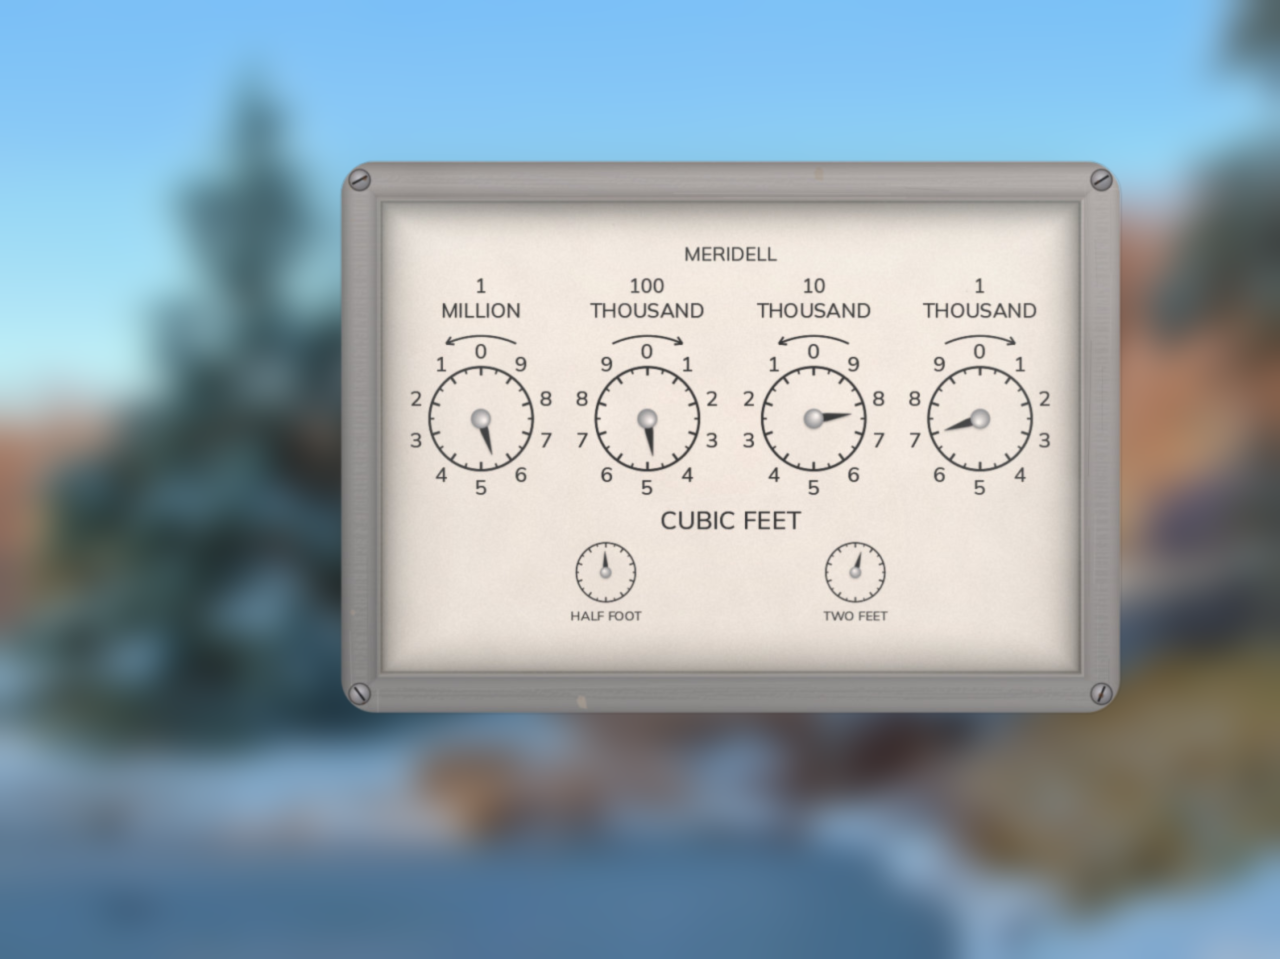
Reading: 547700
